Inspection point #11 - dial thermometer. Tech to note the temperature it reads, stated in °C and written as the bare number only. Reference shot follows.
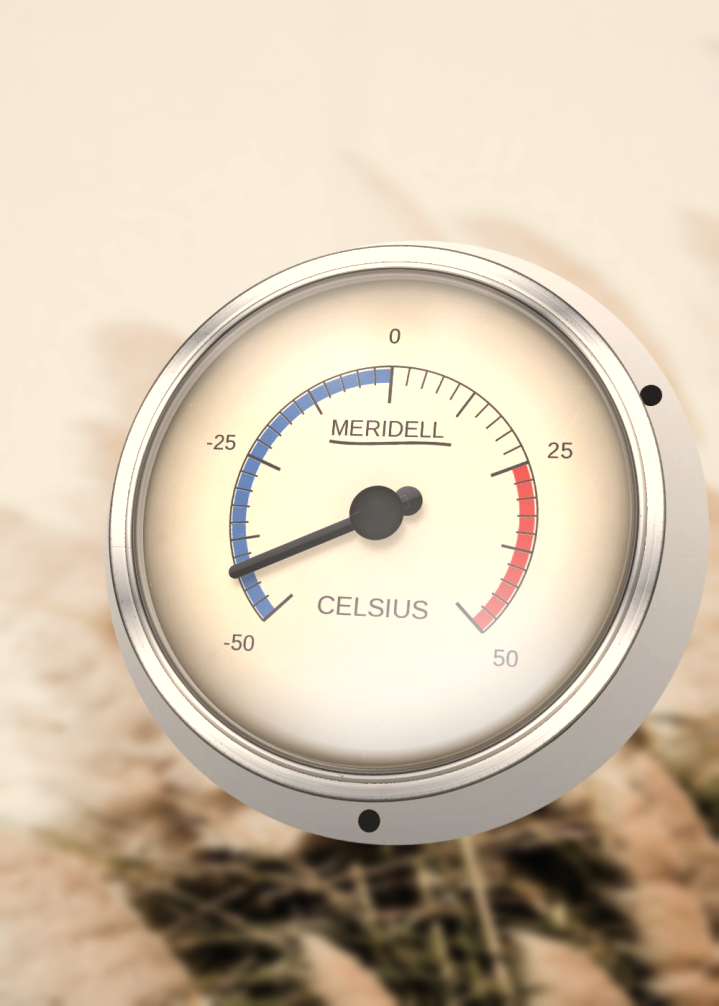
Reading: -42.5
